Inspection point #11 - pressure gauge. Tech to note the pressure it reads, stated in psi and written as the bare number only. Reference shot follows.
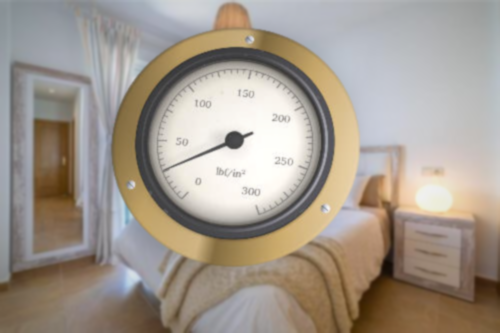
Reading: 25
